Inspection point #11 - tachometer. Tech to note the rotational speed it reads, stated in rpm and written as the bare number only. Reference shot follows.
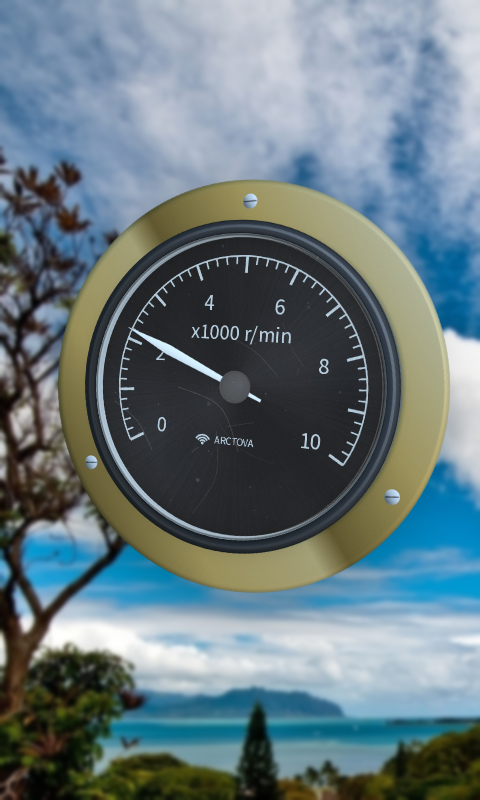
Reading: 2200
